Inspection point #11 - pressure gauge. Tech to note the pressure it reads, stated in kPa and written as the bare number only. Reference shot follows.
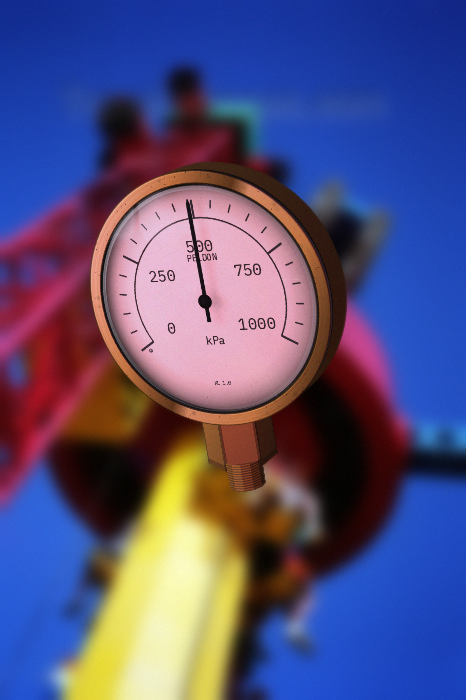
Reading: 500
